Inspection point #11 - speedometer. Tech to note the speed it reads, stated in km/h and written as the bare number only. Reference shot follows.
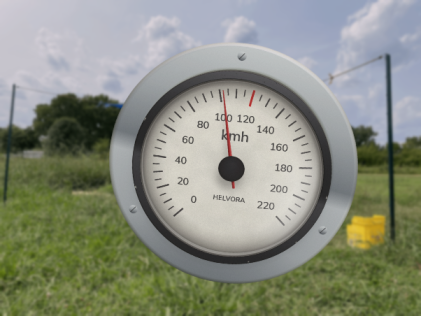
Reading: 102.5
